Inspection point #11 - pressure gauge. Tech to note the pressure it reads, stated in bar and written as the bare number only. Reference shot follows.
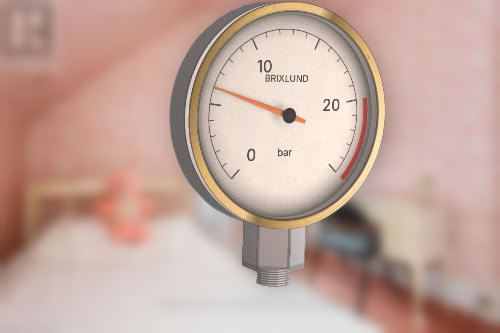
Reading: 6
